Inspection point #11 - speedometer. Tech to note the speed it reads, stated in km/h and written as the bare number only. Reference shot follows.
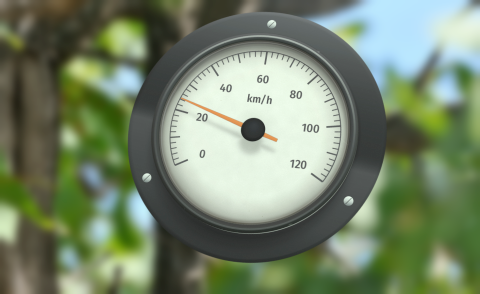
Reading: 24
